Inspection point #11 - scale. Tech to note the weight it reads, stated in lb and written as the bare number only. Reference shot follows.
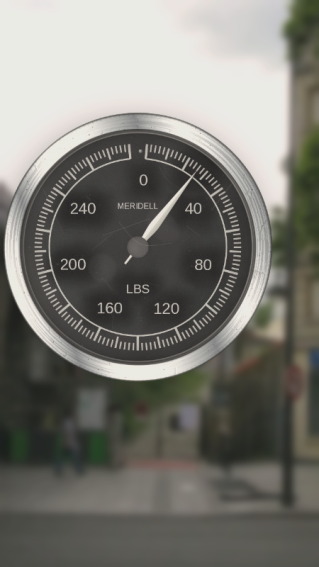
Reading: 26
